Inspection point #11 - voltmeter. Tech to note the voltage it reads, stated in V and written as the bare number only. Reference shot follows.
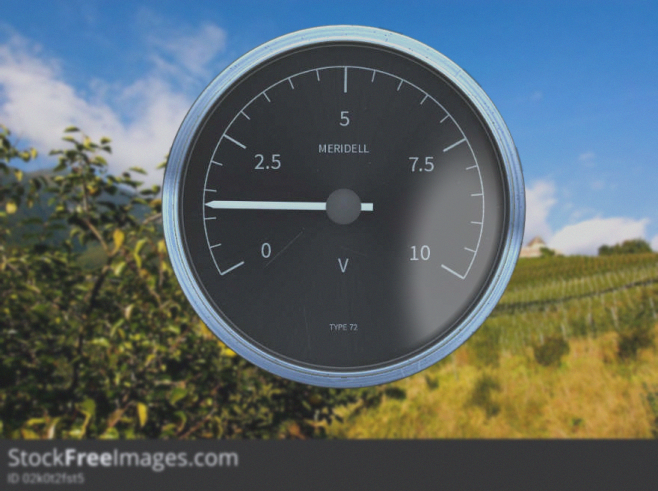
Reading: 1.25
